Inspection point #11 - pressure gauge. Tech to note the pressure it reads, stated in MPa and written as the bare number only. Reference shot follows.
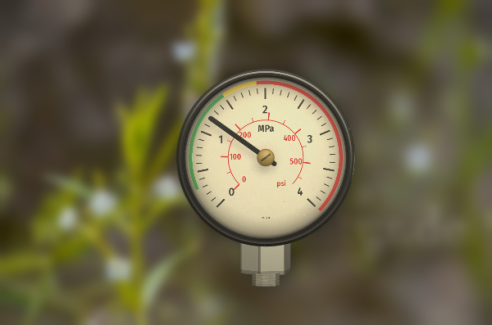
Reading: 1.2
